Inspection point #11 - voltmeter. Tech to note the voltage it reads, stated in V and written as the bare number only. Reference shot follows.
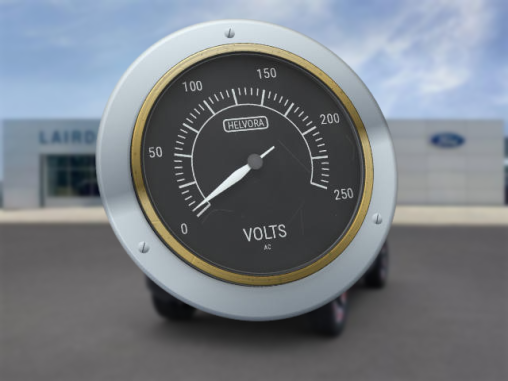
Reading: 5
